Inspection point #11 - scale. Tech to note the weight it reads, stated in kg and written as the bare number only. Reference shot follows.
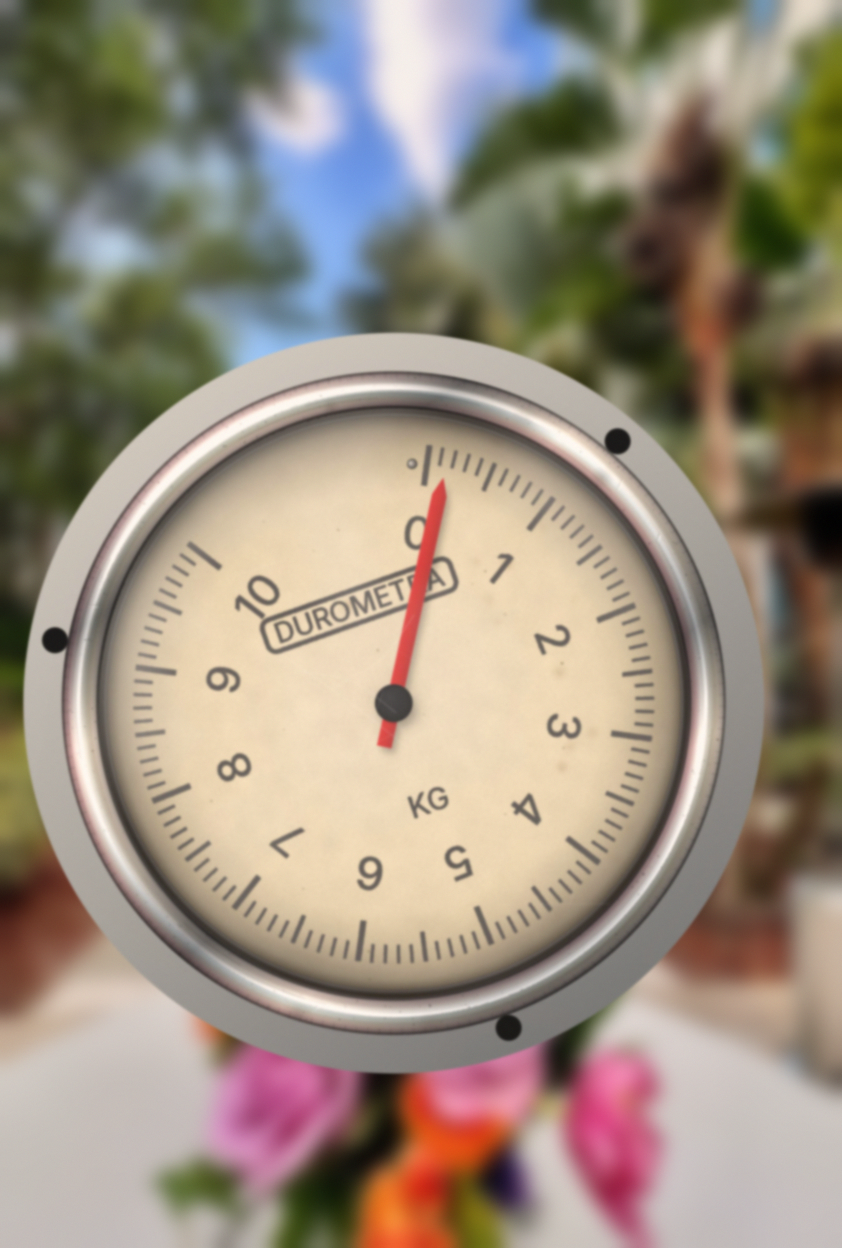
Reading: 0.15
